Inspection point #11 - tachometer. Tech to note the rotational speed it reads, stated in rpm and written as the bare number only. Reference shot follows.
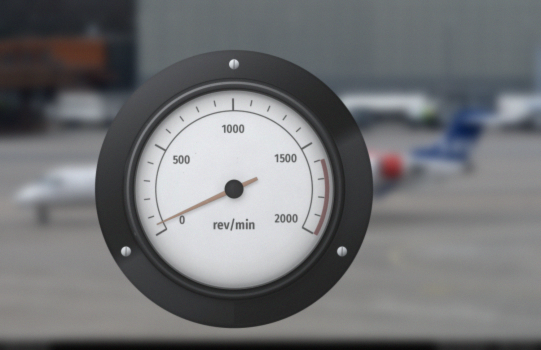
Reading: 50
